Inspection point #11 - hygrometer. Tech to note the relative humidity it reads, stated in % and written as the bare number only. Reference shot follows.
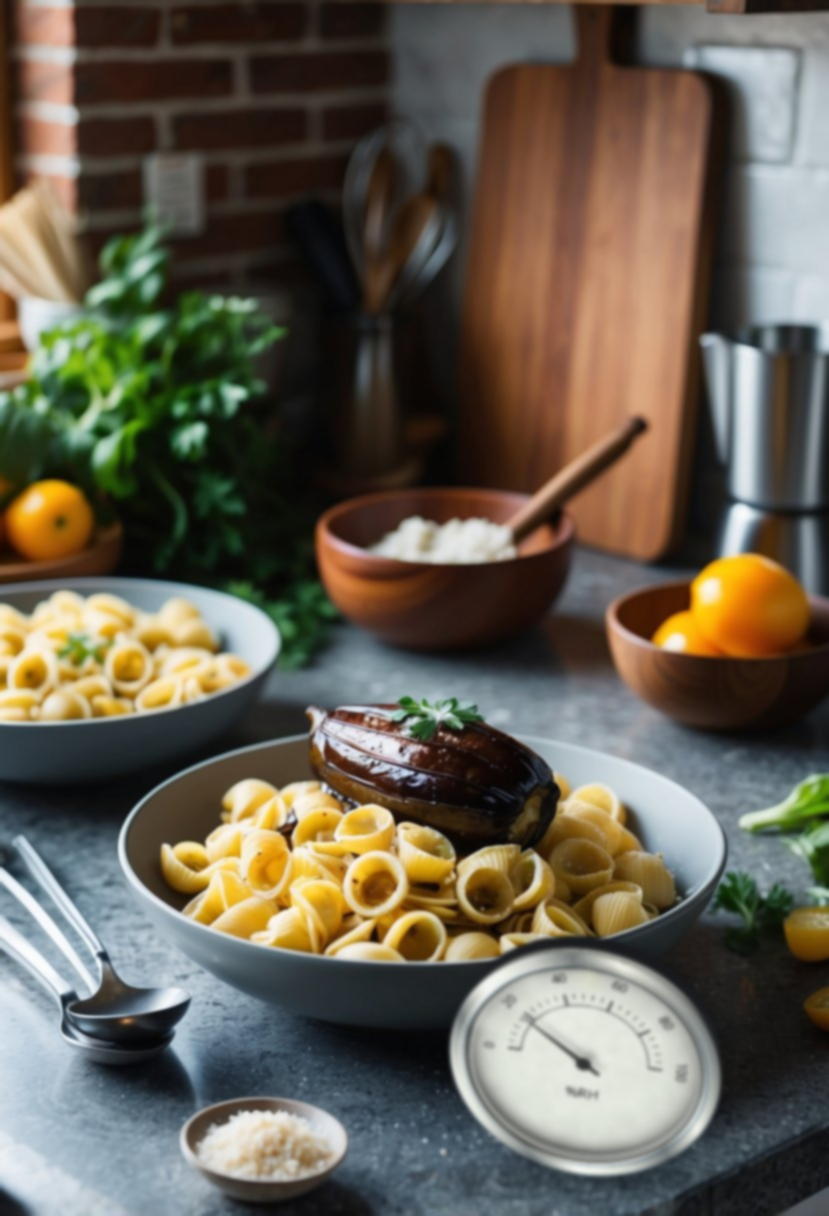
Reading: 20
